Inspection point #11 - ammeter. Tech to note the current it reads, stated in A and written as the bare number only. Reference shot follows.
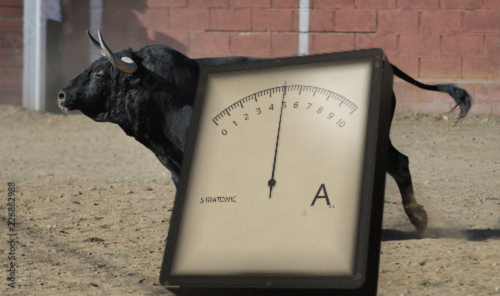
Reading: 5
